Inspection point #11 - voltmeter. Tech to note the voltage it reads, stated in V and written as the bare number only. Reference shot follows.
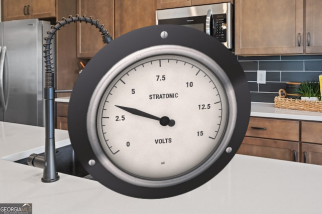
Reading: 3.5
